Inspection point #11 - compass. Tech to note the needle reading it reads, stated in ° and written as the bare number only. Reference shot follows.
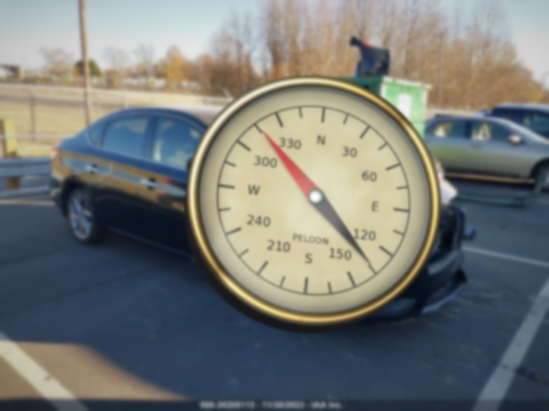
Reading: 315
